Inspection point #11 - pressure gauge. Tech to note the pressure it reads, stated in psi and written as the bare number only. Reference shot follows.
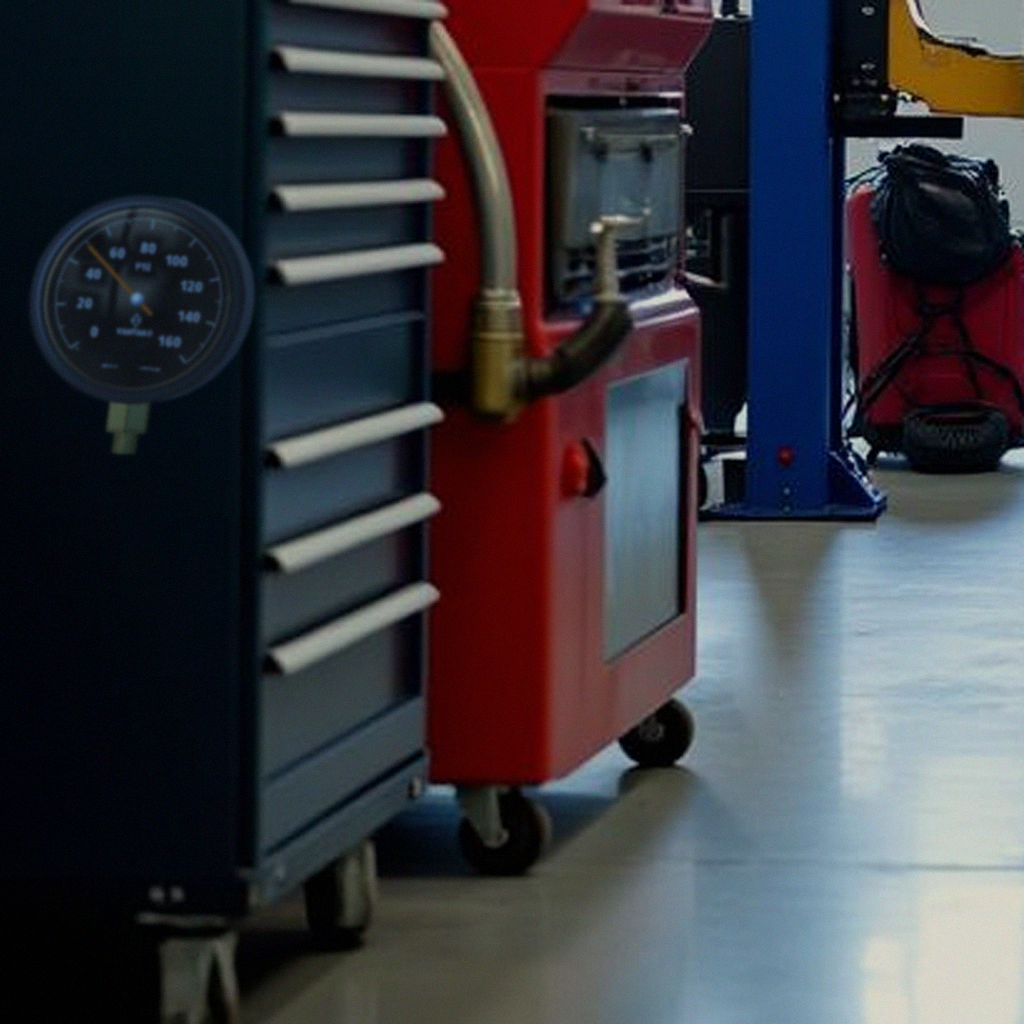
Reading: 50
